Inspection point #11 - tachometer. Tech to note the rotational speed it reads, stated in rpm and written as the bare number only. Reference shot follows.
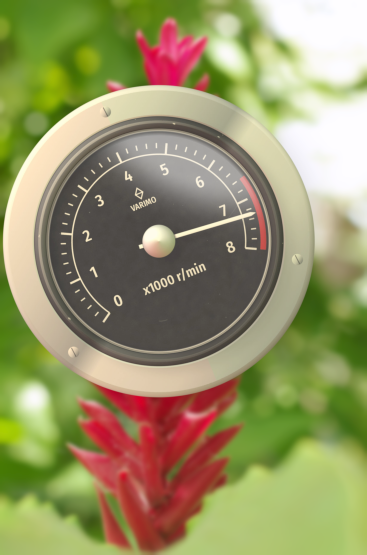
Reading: 7300
